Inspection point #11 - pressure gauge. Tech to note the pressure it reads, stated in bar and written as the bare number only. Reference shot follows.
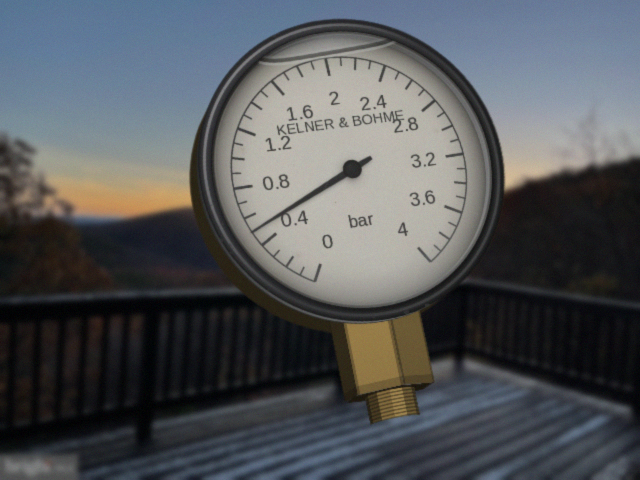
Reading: 0.5
